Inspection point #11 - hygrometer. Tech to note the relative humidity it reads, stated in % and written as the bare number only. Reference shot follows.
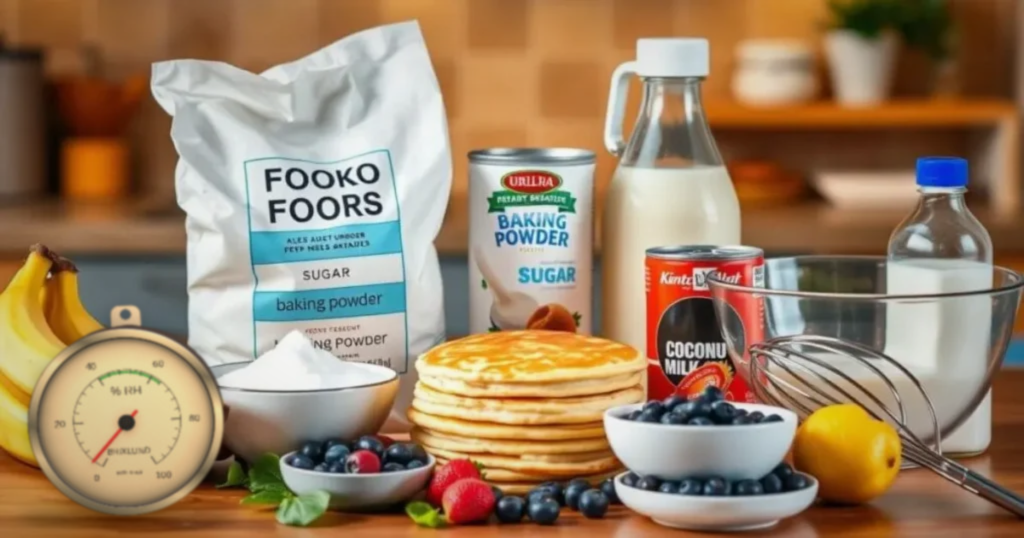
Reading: 4
